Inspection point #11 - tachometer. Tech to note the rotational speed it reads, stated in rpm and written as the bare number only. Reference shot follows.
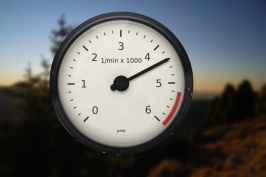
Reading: 4400
